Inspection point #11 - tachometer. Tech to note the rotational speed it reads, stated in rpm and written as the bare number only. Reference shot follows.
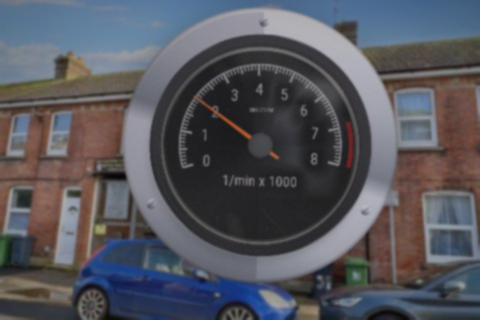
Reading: 2000
